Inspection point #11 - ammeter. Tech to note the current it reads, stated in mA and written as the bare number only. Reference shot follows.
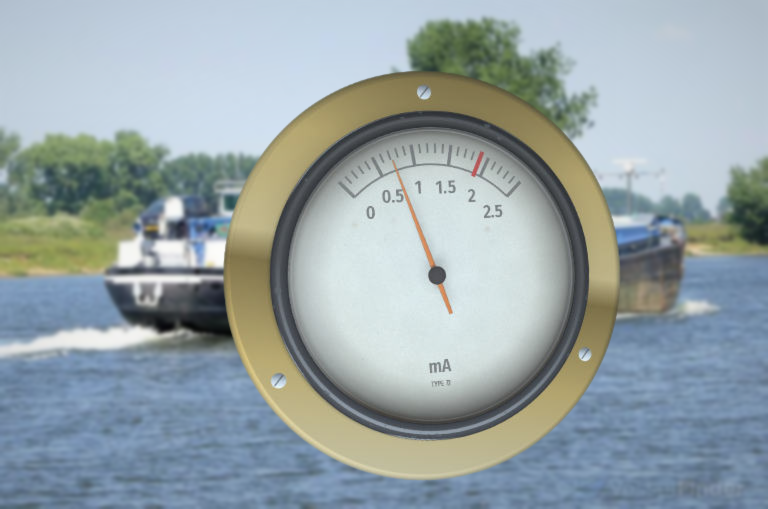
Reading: 0.7
